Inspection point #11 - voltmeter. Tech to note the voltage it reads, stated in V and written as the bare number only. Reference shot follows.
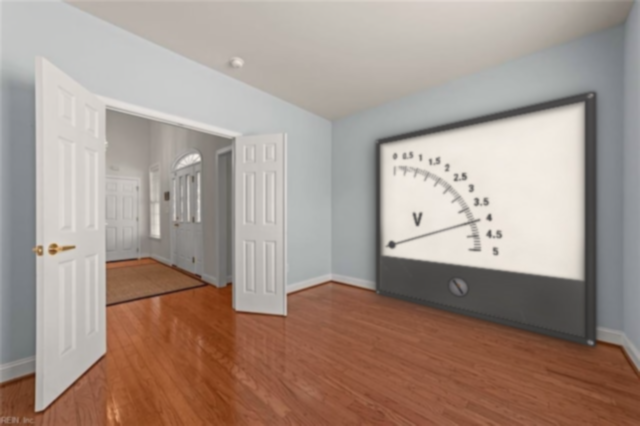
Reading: 4
